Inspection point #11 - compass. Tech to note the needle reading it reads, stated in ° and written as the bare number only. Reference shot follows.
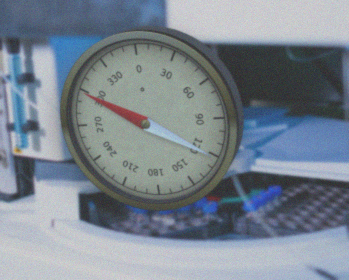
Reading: 300
